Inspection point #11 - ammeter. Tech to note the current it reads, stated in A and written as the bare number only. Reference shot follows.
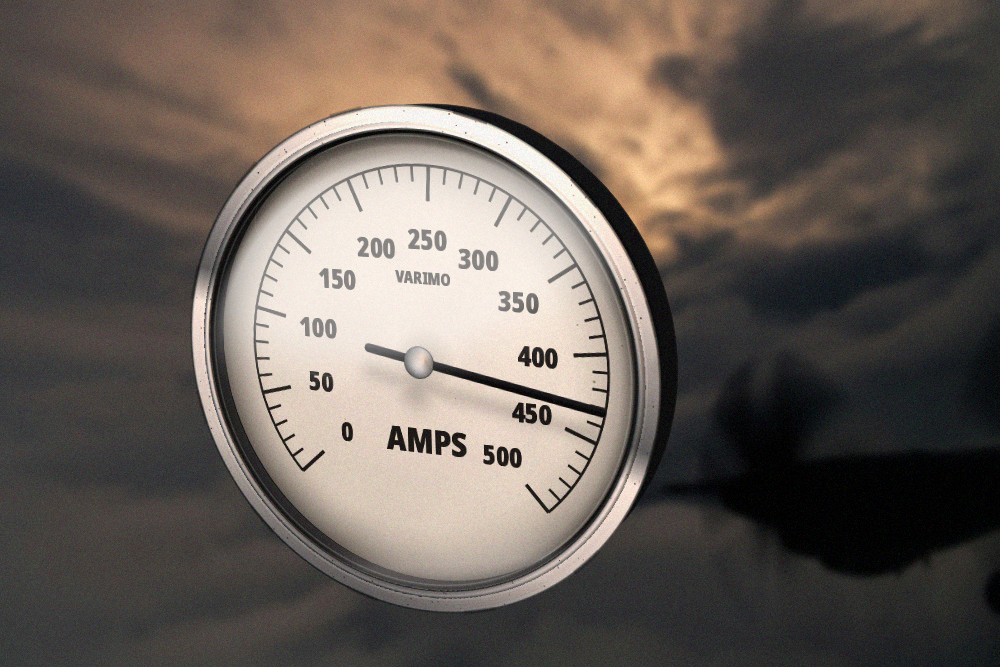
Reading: 430
